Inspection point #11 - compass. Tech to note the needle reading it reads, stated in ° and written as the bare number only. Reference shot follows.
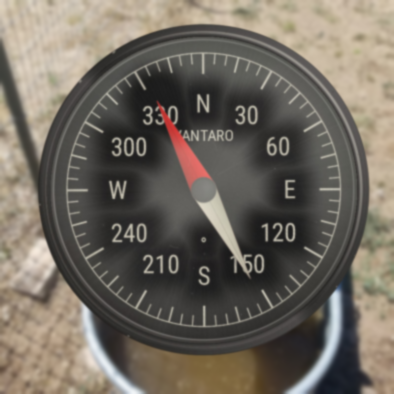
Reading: 332.5
